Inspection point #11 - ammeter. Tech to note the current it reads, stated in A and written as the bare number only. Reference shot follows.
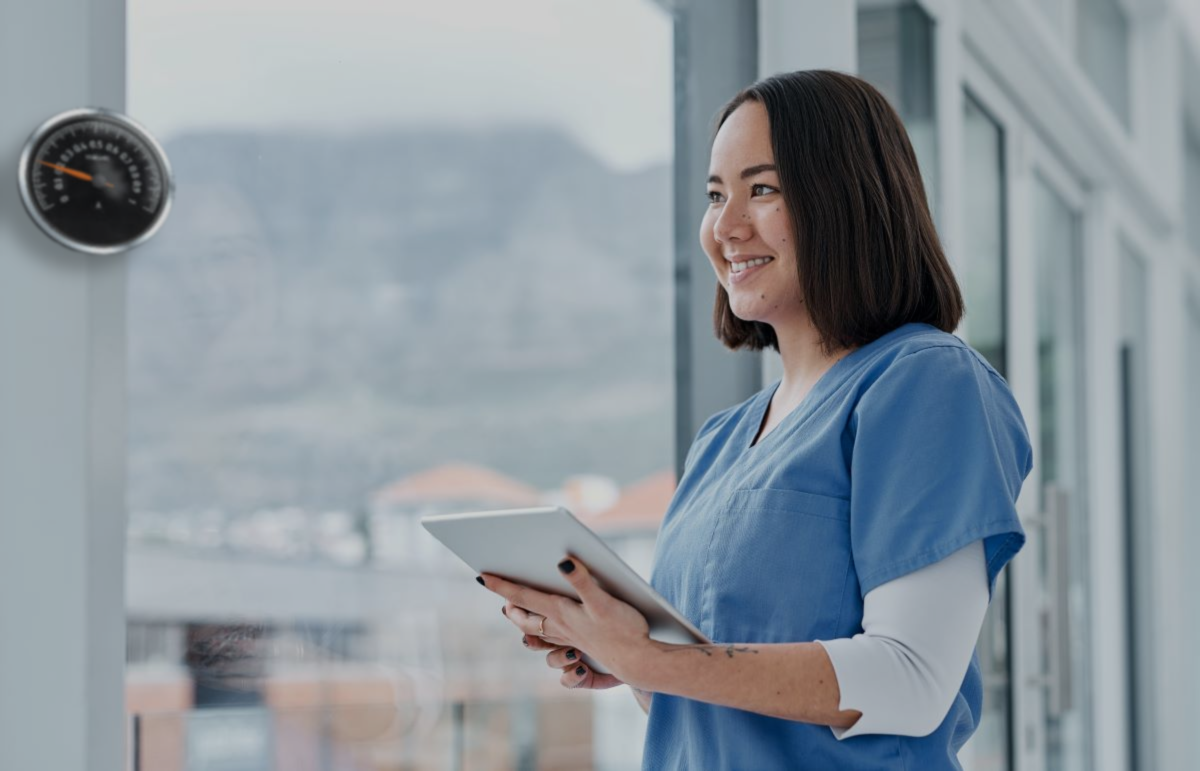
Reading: 0.2
